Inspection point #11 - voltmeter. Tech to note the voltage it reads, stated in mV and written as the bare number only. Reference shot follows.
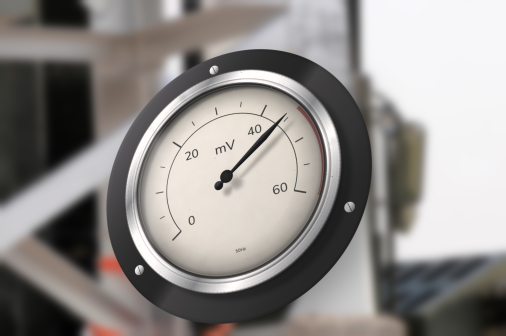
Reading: 45
